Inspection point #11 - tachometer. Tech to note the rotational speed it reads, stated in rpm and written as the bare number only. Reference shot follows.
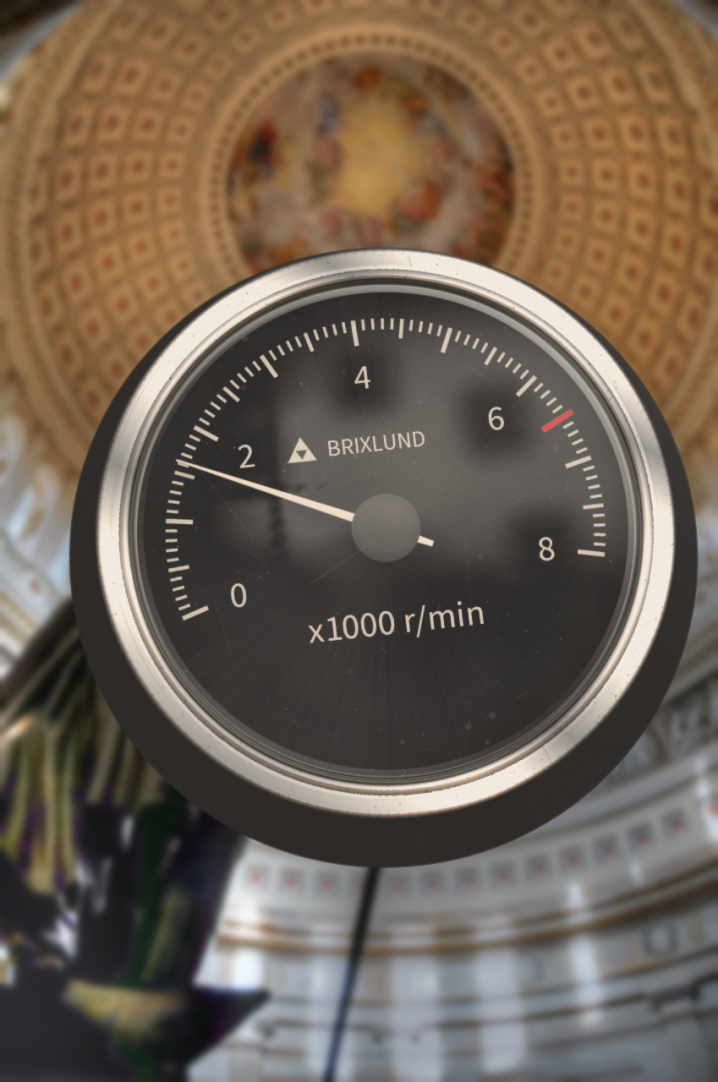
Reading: 1600
